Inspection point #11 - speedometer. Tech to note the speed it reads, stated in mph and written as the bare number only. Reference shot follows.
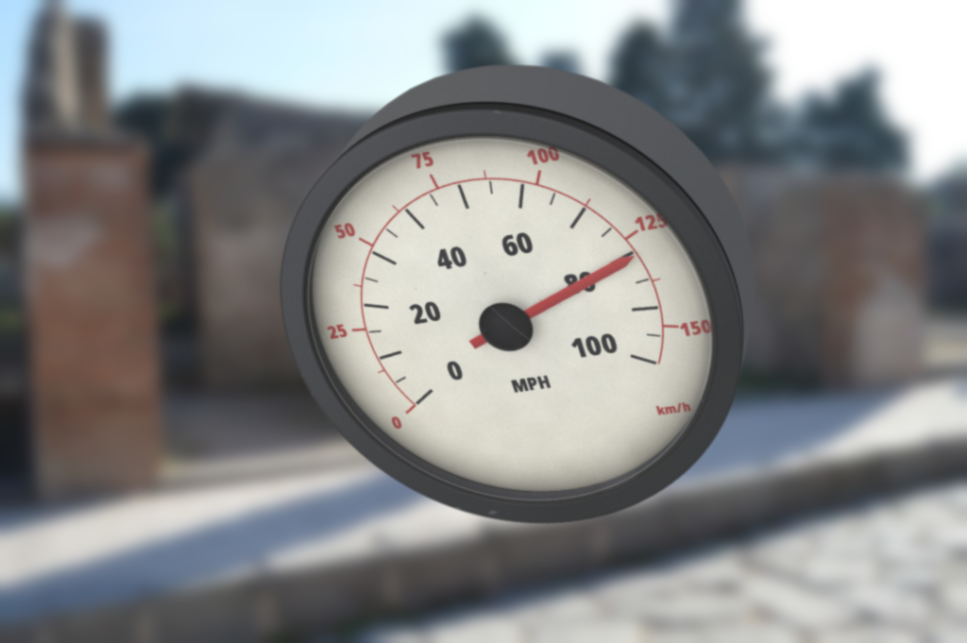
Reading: 80
